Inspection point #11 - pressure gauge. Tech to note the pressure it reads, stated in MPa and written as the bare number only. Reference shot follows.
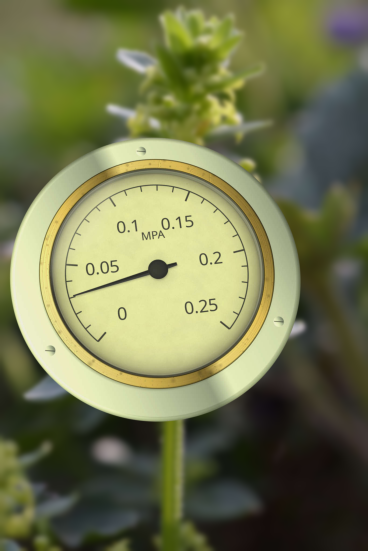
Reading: 0.03
